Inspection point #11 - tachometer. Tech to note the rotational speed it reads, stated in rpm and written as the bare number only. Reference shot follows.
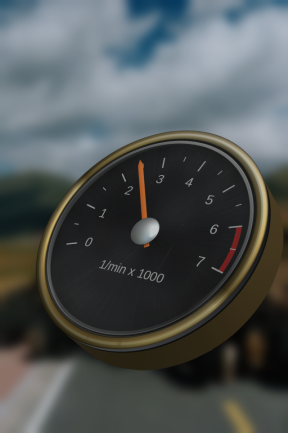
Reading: 2500
